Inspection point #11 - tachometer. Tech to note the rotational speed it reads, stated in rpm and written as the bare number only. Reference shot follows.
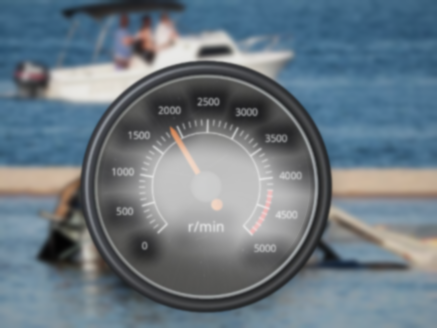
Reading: 1900
